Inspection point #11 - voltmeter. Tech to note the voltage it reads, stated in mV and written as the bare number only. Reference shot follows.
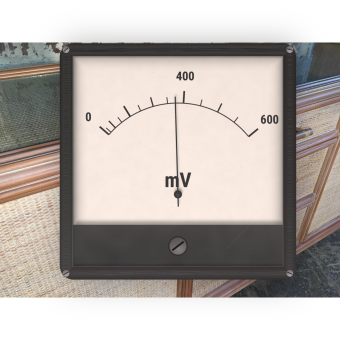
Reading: 375
